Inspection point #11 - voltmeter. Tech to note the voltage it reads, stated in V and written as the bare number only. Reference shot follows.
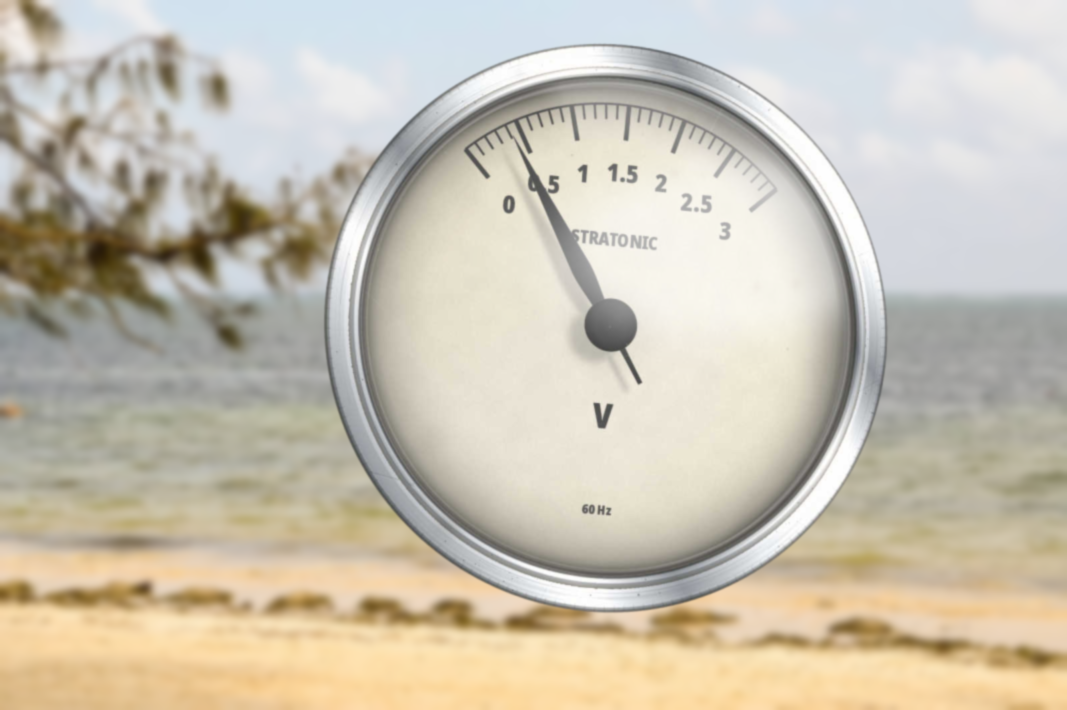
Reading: 0.4
